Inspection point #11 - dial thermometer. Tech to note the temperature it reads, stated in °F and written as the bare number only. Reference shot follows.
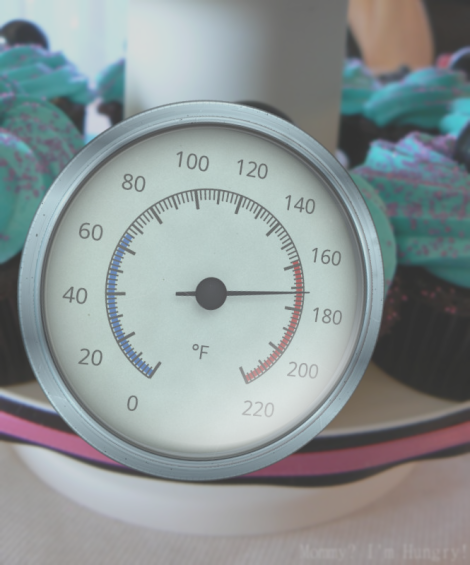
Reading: 172
